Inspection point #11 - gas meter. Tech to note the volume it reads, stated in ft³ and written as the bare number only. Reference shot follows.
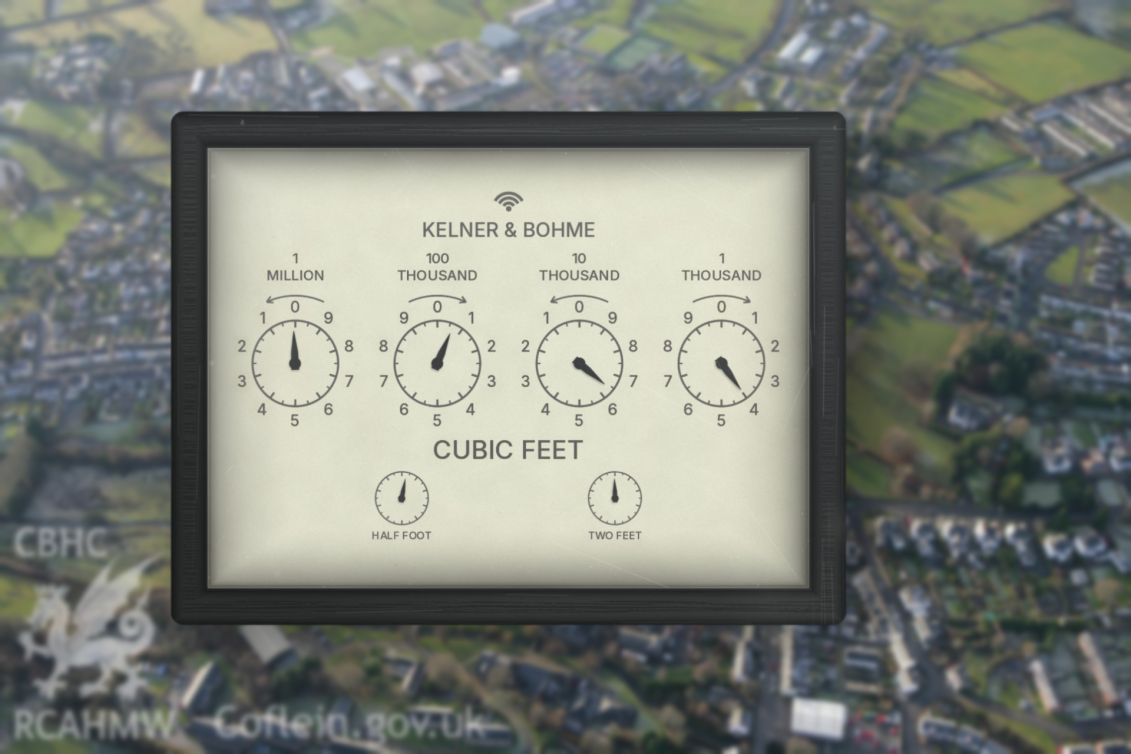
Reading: 6400
